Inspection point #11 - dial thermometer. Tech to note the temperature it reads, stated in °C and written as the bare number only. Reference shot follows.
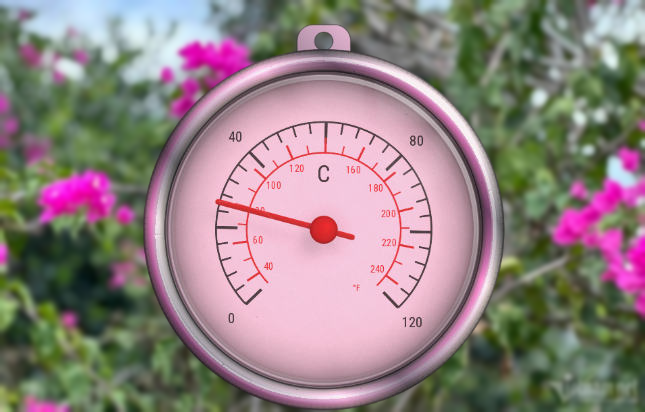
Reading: 26
